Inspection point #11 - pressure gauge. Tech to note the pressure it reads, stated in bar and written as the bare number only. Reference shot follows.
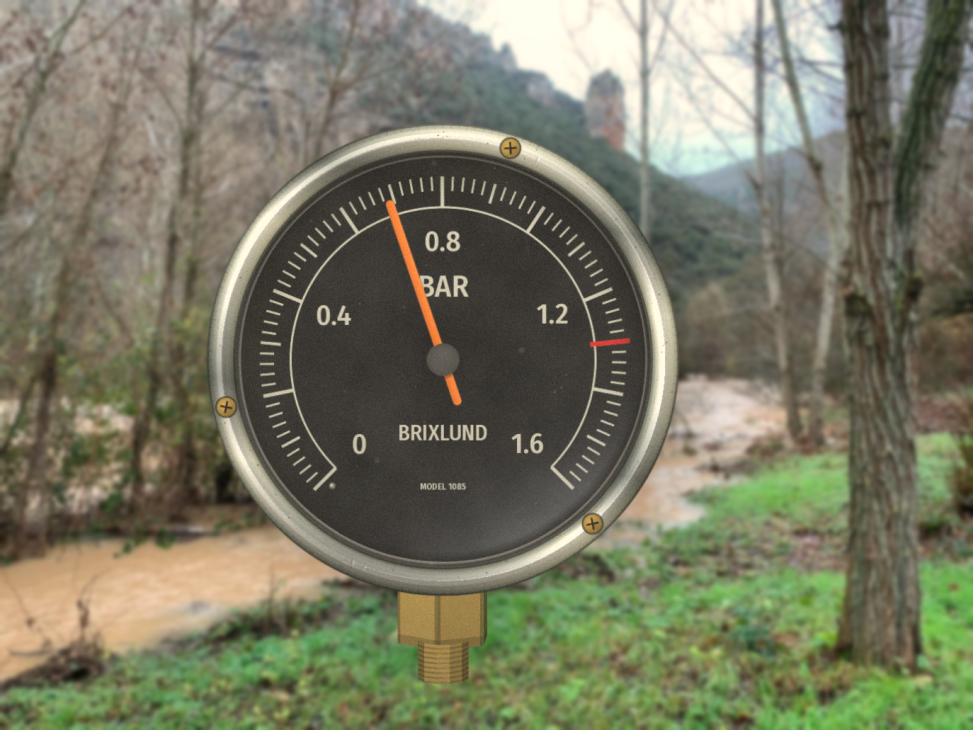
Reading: 0.69
